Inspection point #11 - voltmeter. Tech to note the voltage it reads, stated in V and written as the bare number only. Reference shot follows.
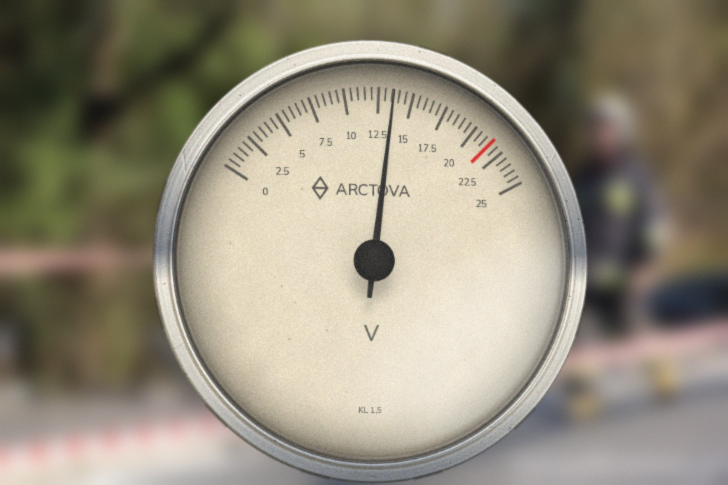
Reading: 13.5
